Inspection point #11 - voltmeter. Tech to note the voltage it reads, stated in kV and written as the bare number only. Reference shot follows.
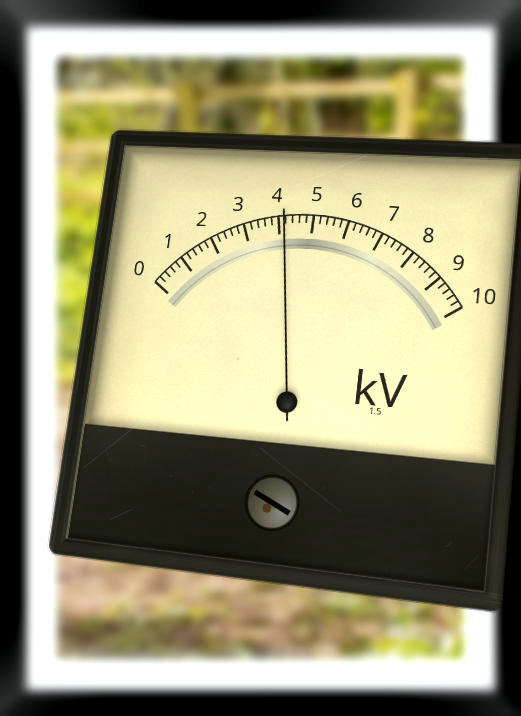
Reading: 4.2
